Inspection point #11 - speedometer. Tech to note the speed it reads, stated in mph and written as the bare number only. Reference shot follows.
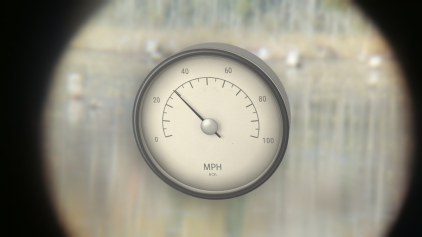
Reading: 30
